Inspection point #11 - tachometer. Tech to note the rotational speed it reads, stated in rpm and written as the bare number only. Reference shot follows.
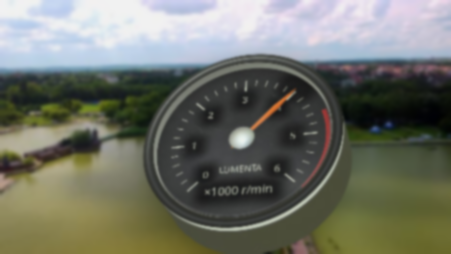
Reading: 4000
